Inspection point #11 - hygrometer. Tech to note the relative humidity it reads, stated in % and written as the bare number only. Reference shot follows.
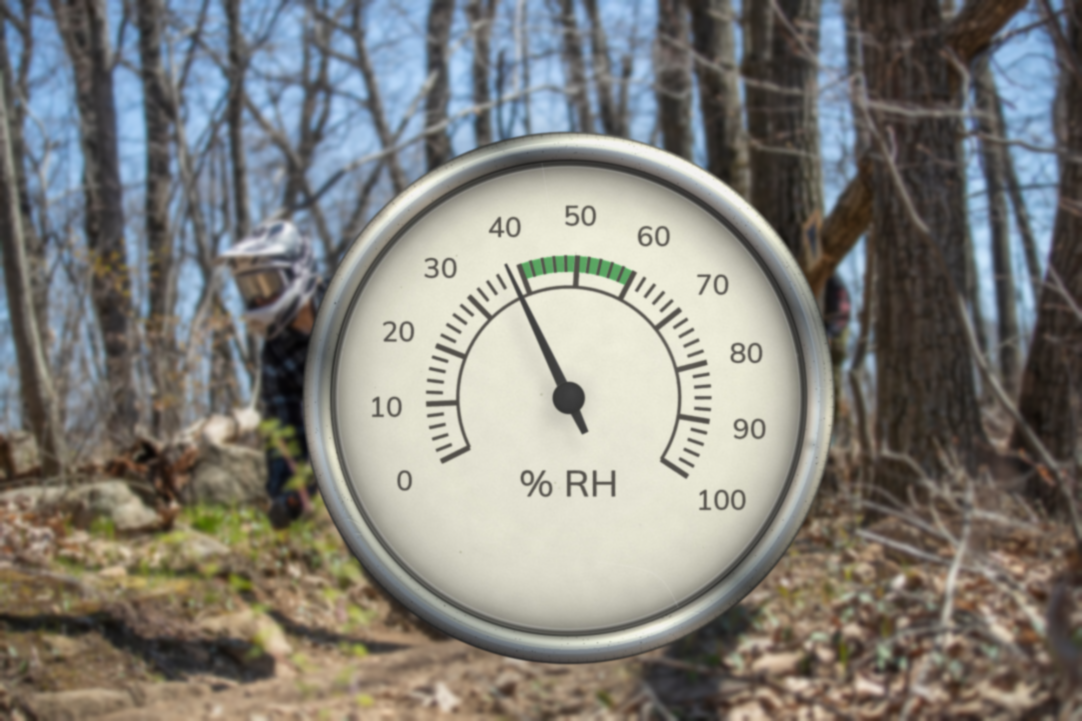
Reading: 38
